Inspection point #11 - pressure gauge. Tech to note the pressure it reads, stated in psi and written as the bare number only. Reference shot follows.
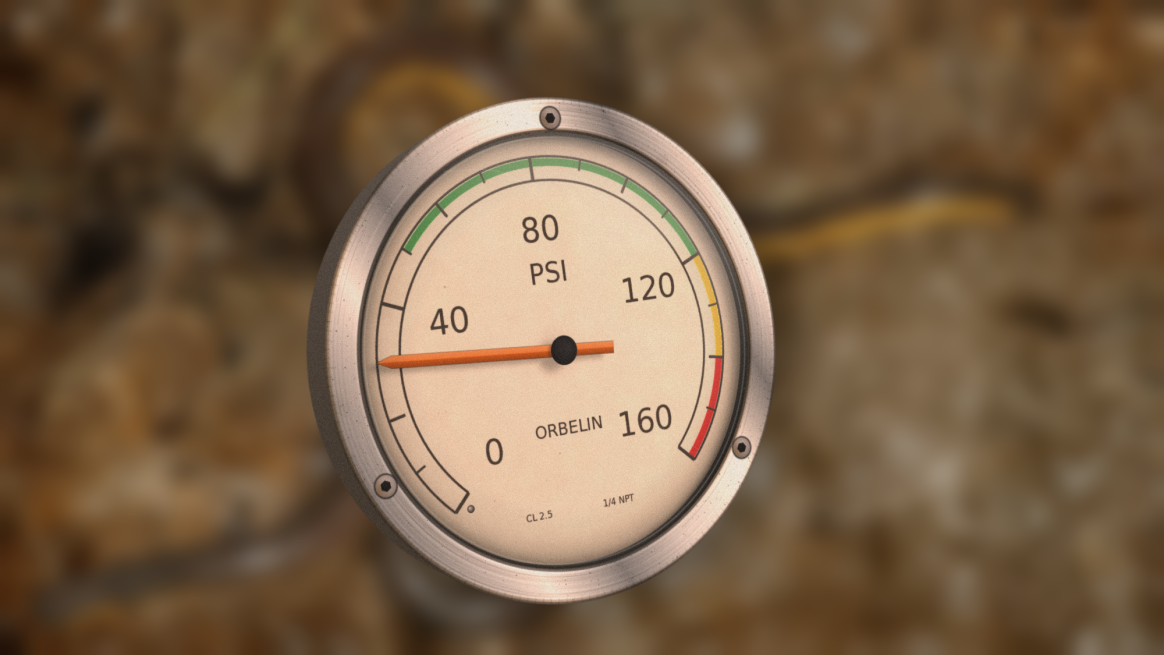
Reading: 30
